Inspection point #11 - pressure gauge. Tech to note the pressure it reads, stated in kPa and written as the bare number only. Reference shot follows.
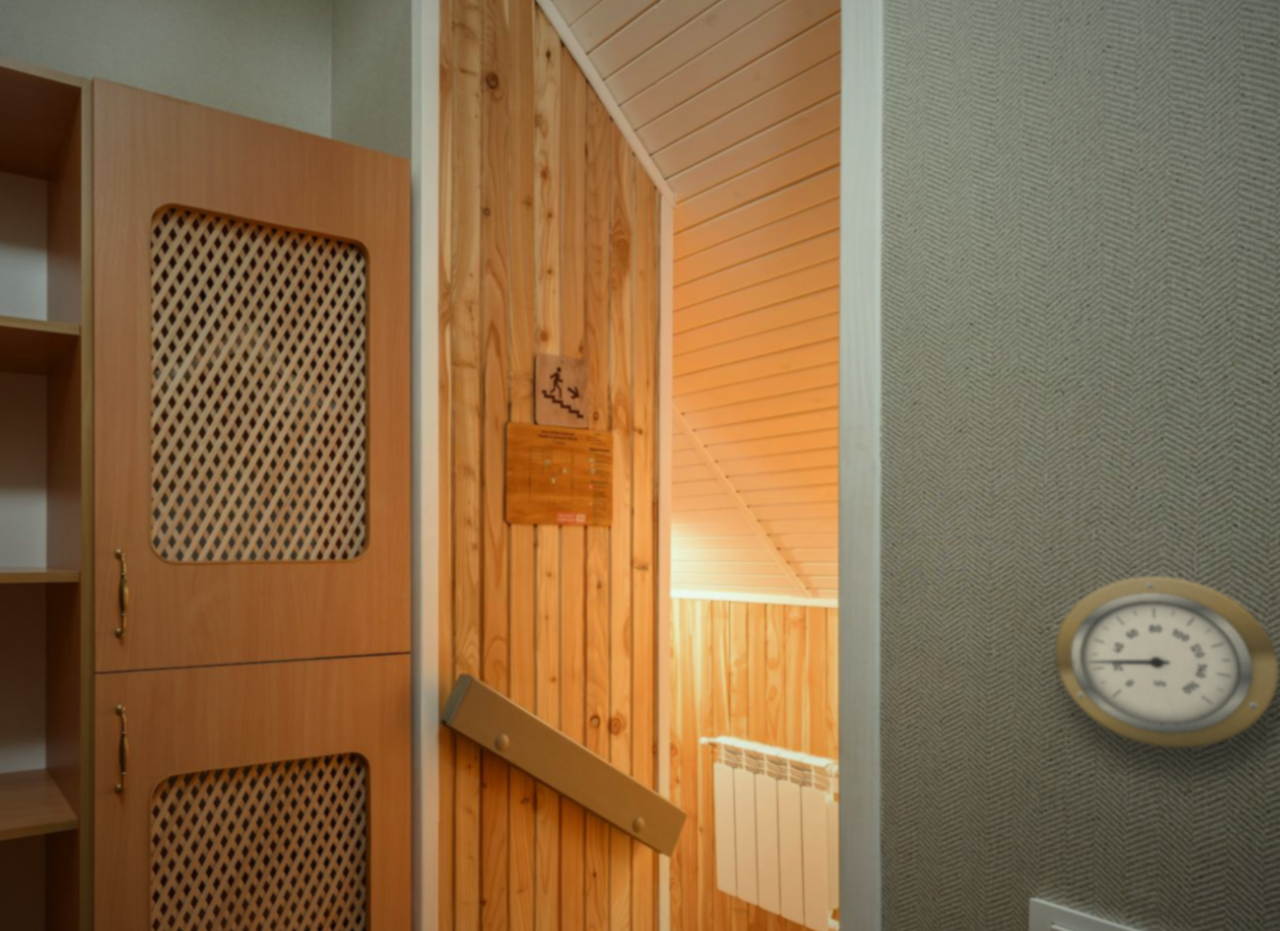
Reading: 25
